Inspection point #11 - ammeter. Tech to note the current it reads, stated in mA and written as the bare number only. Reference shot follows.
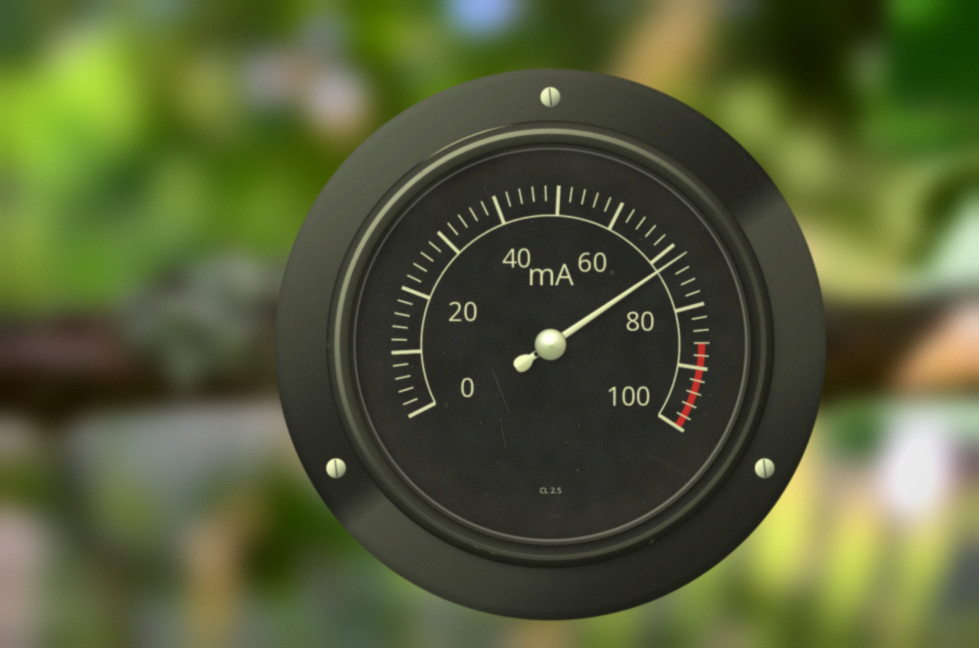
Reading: 72
